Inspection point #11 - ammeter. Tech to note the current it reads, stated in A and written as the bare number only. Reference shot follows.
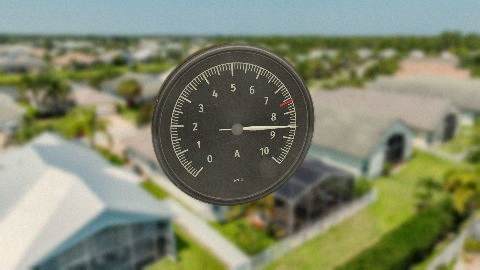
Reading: 8.5
